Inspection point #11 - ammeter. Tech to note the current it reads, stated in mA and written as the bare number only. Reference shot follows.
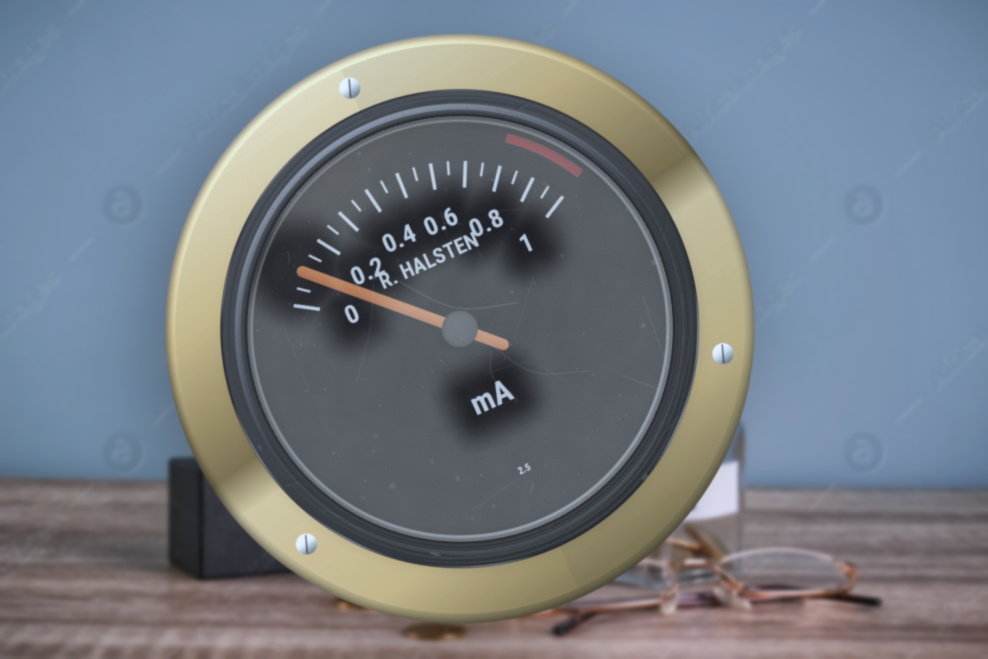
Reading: 0.1
